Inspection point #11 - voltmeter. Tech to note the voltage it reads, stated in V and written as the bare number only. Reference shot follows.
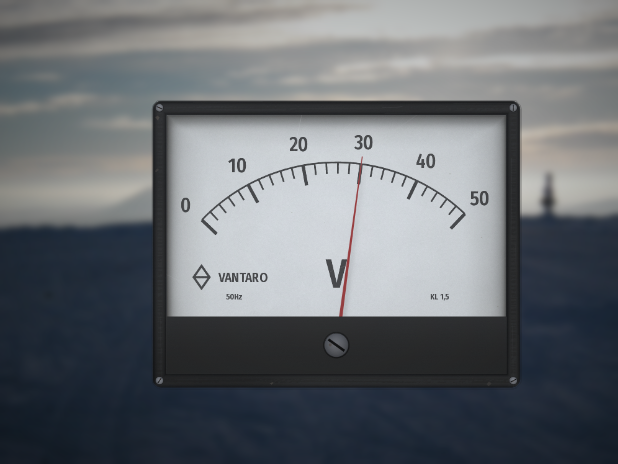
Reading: 30
